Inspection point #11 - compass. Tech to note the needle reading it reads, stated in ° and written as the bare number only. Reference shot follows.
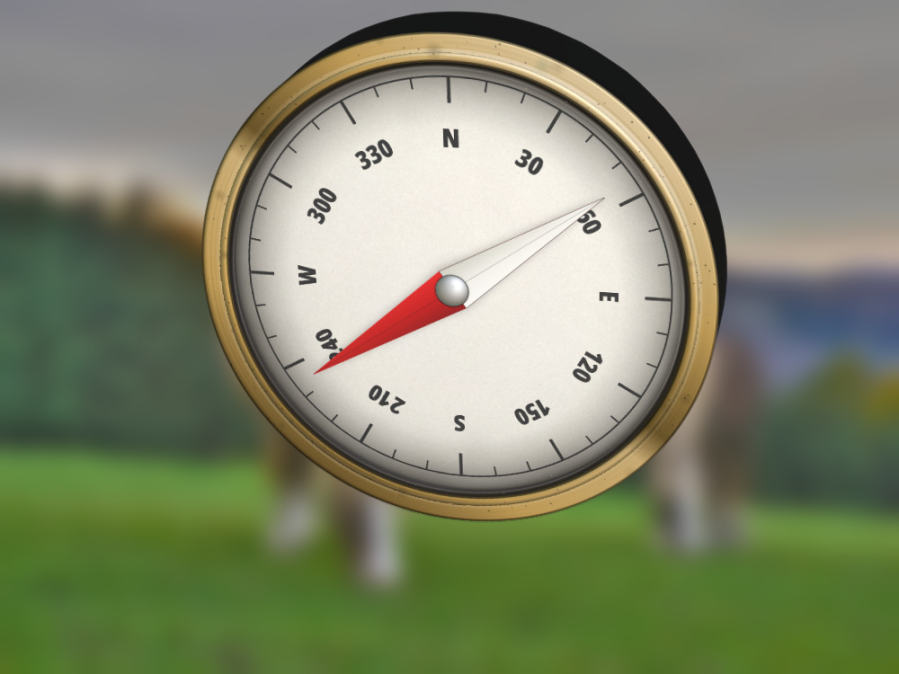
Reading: 235
